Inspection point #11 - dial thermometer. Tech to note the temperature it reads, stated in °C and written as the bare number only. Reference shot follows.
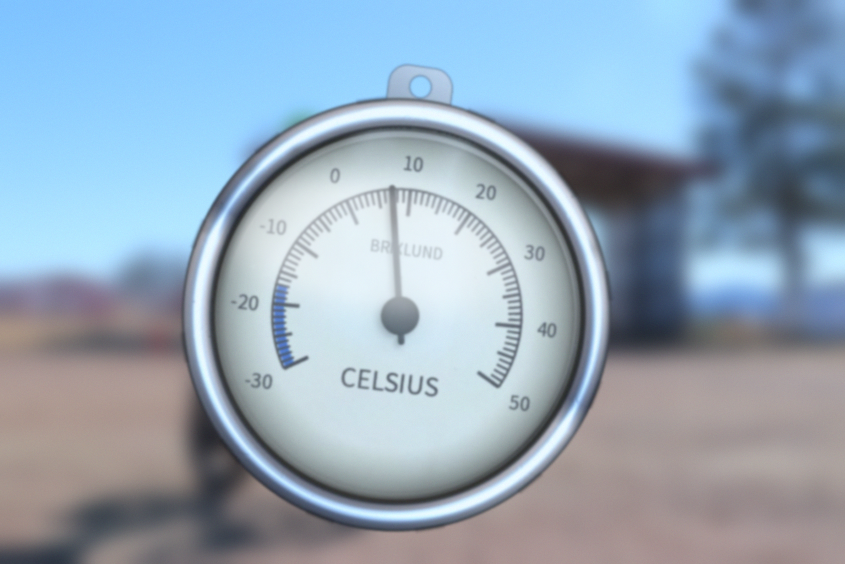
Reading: 7
